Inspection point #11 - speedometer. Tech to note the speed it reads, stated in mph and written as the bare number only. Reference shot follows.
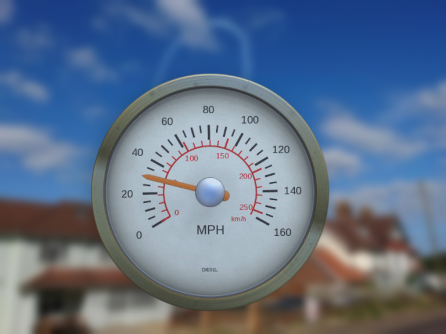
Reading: 30
